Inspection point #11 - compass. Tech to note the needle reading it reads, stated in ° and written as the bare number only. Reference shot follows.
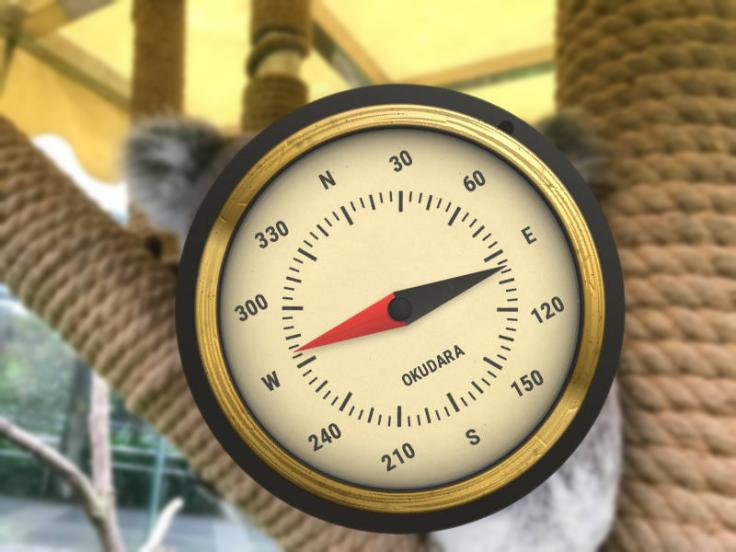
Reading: 277.5
